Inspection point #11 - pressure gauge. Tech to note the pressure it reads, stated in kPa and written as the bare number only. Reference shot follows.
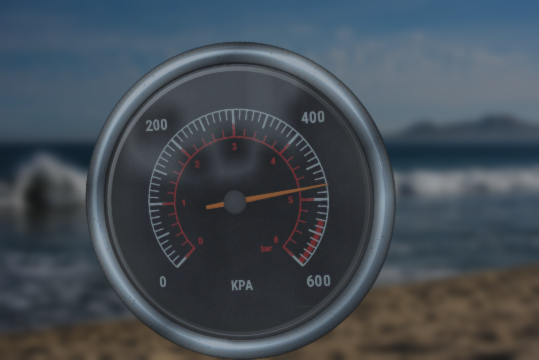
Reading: 480
